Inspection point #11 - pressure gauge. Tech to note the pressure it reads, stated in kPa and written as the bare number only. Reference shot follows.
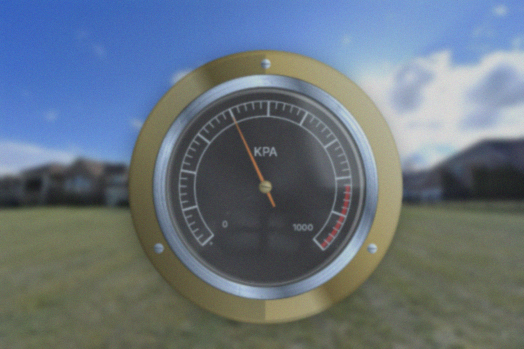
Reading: 400
